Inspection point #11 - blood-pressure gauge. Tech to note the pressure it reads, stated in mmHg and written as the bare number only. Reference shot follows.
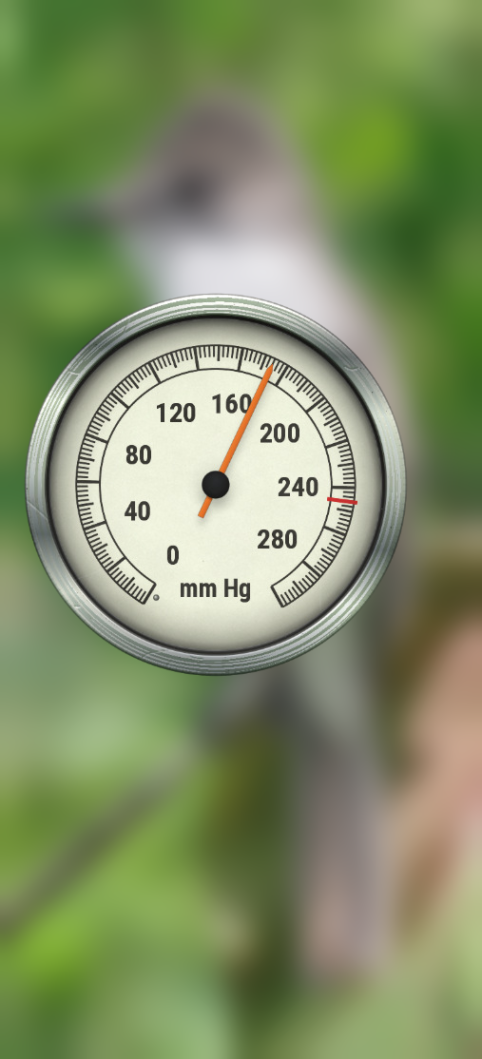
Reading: 174
